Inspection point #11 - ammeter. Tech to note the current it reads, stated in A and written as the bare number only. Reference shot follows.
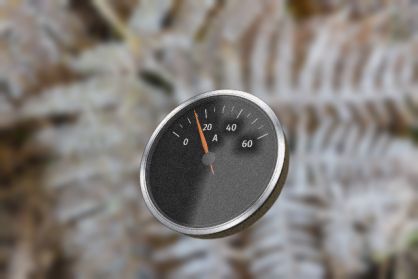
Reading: 15
